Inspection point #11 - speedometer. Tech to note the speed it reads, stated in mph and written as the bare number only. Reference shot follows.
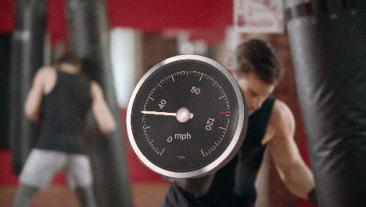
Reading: 30
